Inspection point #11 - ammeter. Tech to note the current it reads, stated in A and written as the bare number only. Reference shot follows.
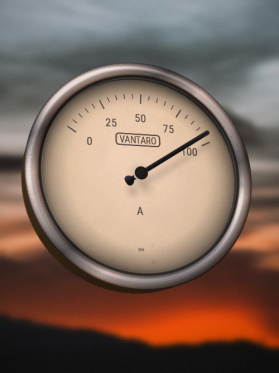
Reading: 95
